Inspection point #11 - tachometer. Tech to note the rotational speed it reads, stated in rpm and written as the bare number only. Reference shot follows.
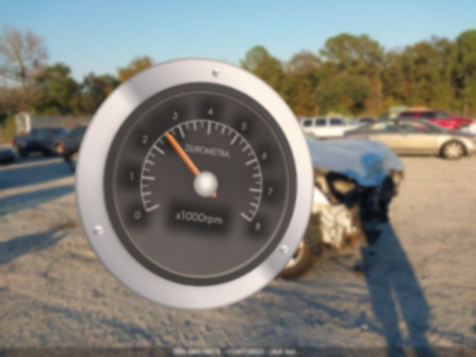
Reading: 2500
